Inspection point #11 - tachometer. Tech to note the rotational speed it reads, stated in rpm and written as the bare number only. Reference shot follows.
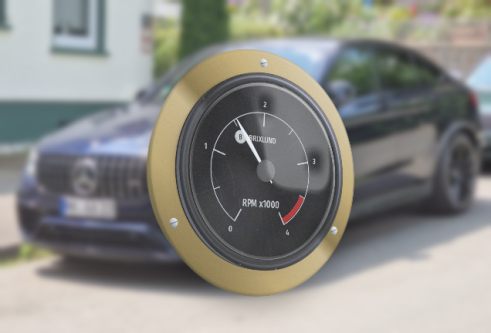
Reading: 1500
